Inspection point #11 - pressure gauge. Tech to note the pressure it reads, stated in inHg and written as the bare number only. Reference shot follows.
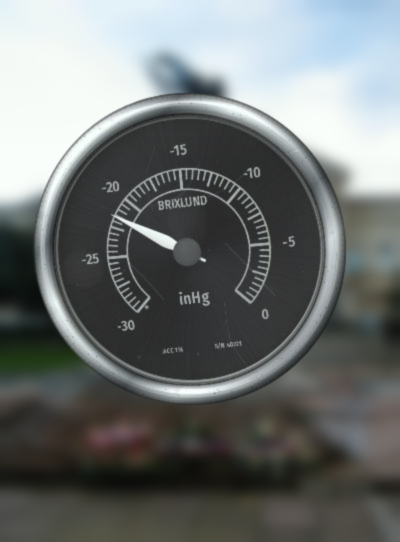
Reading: -21.5
